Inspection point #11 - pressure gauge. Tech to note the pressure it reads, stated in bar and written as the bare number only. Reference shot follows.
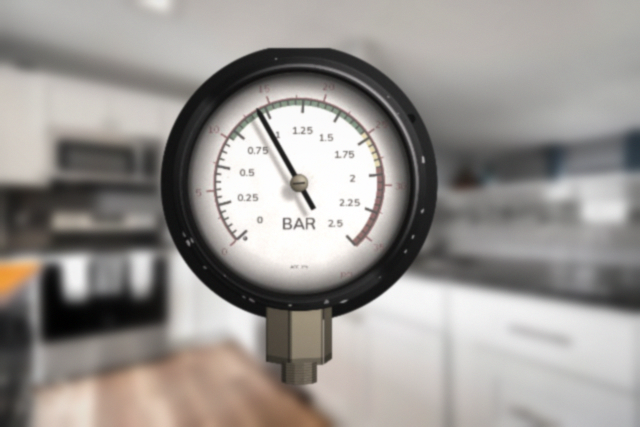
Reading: 0.95
